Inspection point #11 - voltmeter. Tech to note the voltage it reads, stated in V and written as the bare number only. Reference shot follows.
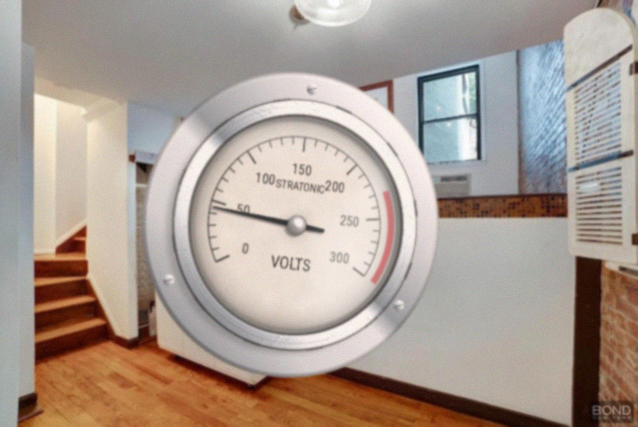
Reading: 45
